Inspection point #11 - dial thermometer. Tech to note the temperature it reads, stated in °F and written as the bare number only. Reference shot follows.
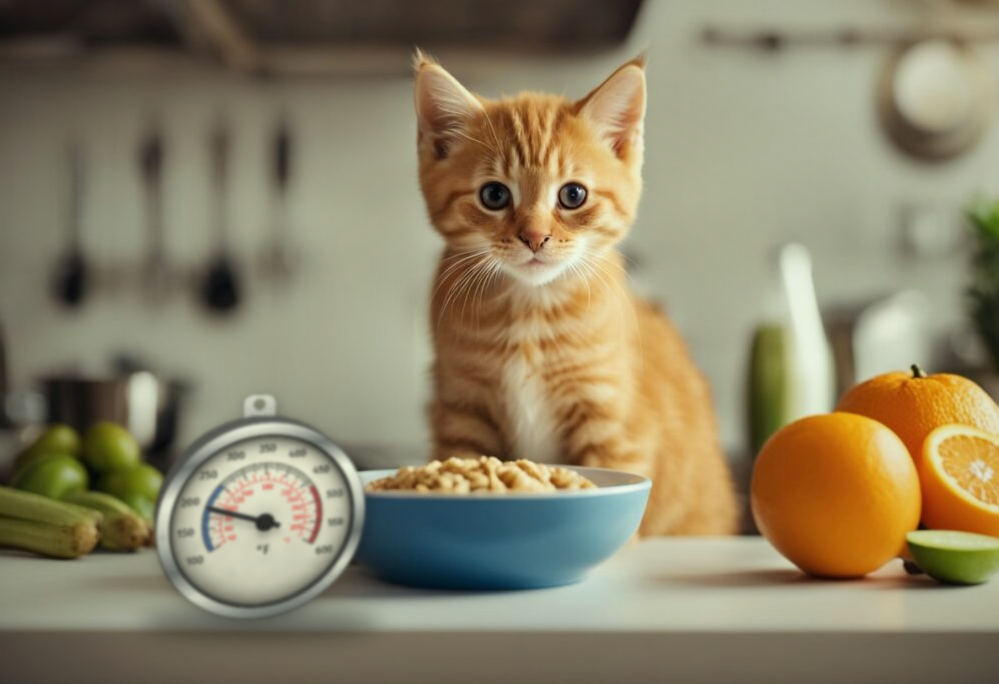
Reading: 200
